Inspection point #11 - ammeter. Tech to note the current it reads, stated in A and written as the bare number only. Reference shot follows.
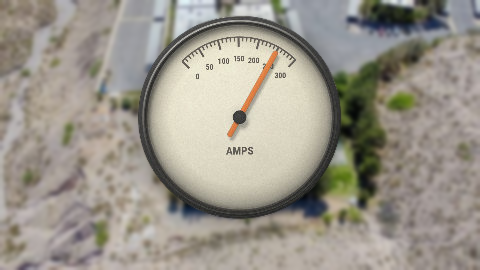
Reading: 250
